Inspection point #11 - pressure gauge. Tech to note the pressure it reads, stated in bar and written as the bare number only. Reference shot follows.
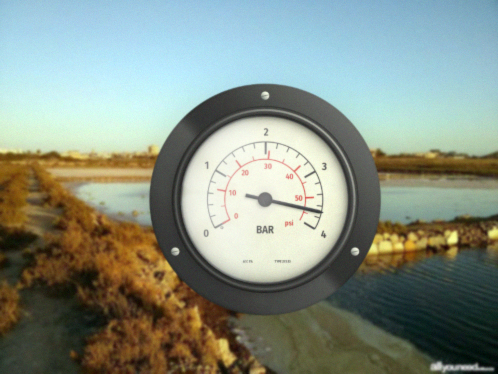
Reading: 3.7
